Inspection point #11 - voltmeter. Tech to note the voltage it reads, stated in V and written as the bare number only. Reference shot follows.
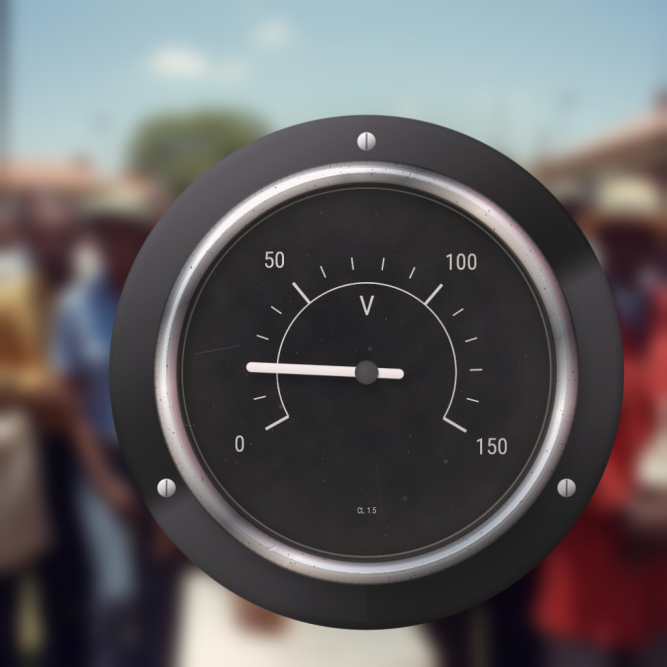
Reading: 20
